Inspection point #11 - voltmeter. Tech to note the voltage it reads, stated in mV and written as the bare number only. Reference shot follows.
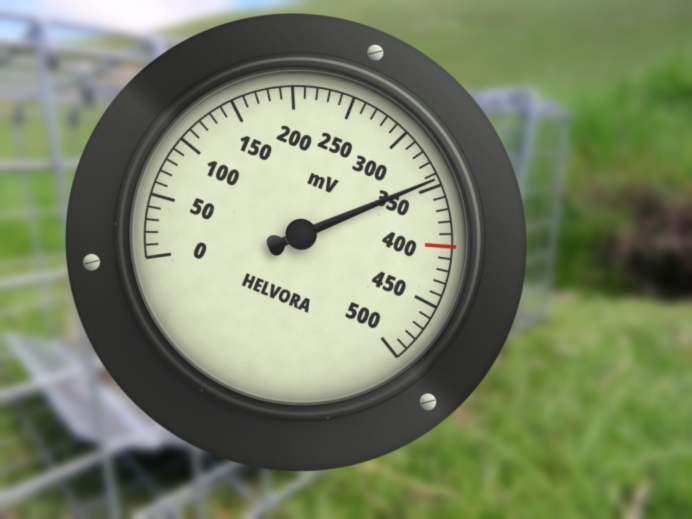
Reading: 345
